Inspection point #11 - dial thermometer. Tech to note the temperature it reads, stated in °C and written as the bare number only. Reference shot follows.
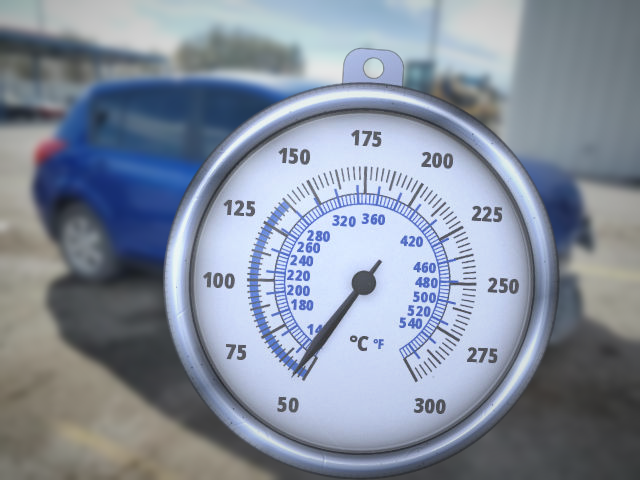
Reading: 55
